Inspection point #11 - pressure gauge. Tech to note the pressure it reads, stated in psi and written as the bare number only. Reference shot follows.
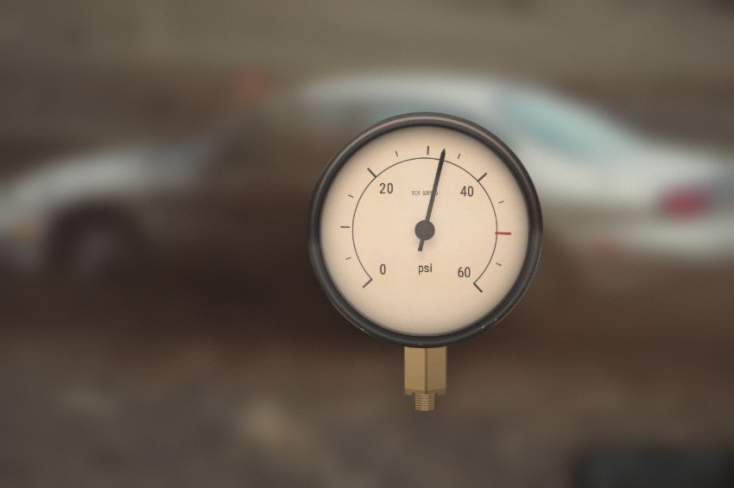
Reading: 32.5
